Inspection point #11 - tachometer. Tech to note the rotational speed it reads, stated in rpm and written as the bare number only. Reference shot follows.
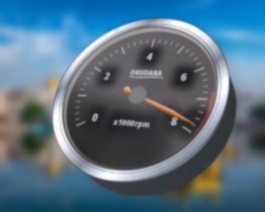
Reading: 7800
